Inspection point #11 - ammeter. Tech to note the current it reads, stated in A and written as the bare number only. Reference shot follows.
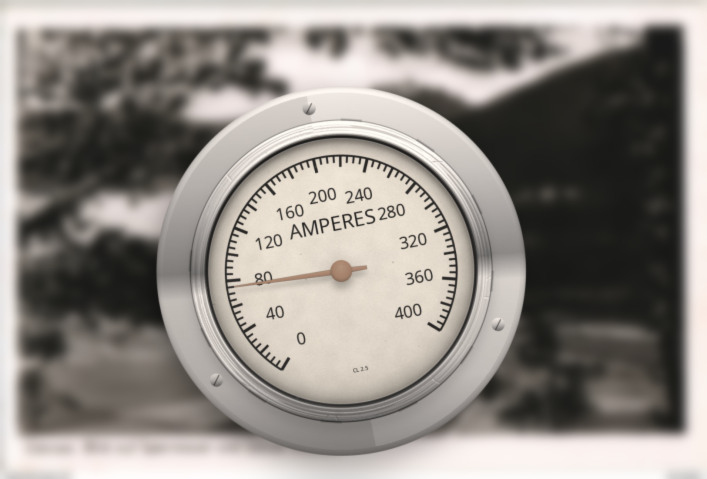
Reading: 75
